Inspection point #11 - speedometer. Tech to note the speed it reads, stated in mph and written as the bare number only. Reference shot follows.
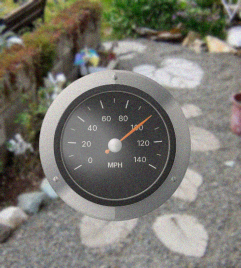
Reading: 100
